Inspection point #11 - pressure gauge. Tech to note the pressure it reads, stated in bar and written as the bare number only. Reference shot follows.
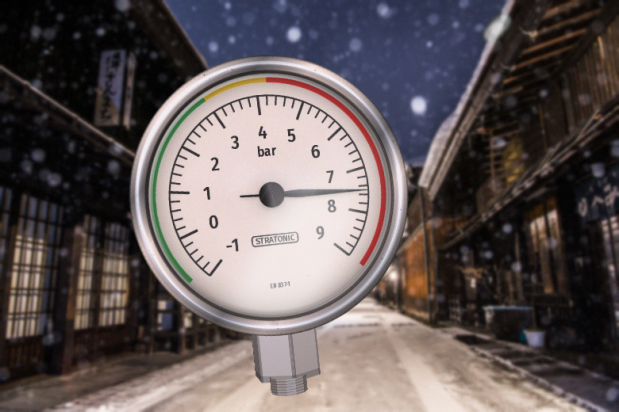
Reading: 7.5
